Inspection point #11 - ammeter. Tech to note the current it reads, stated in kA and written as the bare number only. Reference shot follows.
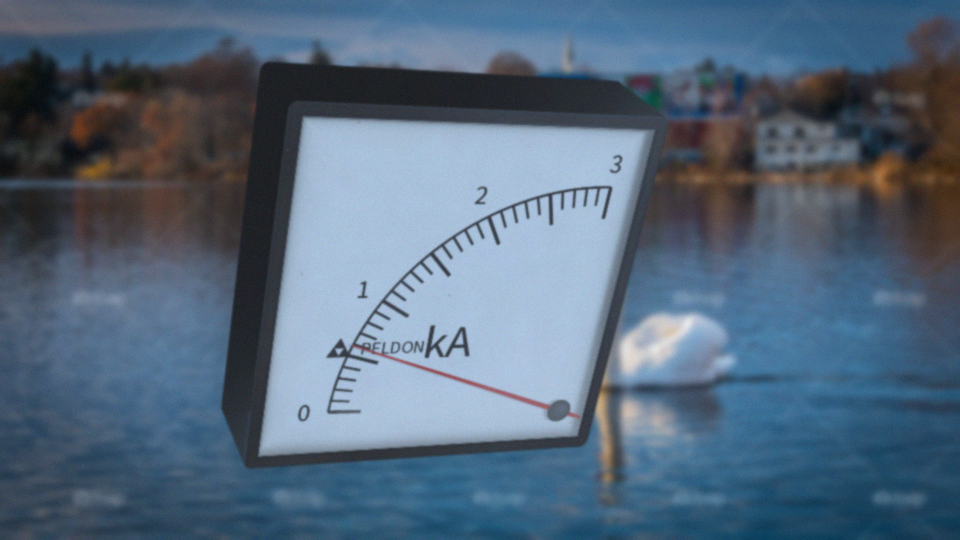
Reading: 0.6
